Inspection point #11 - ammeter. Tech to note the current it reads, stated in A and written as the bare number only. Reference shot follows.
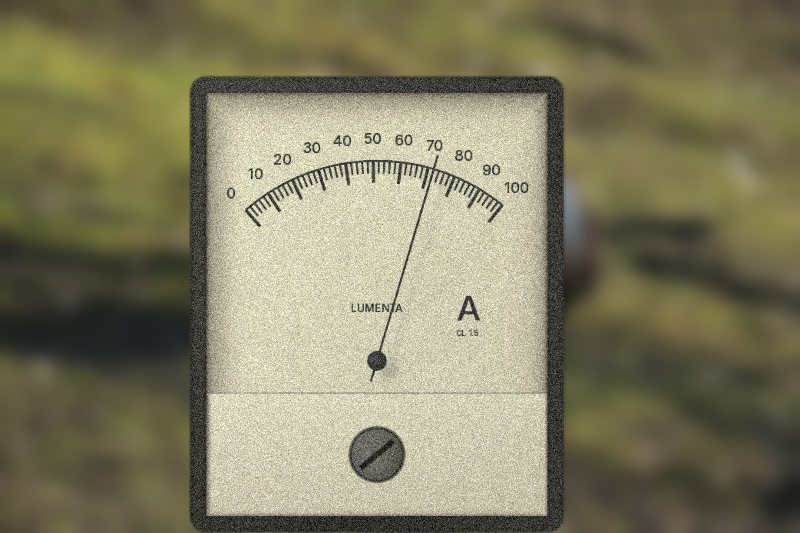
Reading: 72
